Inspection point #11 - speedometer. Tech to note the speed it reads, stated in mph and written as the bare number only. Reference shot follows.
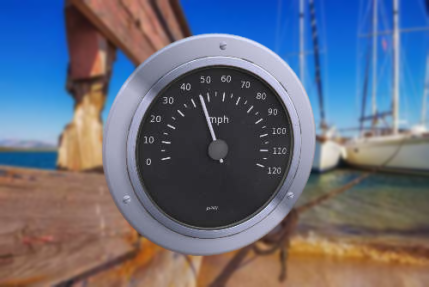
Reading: 45
